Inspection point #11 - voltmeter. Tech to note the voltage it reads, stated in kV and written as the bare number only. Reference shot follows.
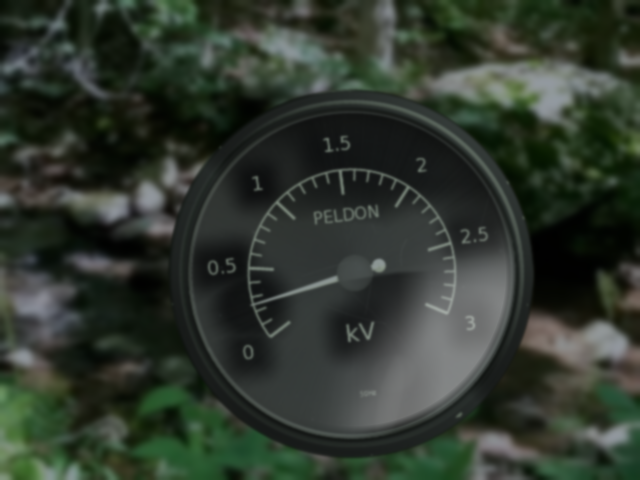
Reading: 0.25
